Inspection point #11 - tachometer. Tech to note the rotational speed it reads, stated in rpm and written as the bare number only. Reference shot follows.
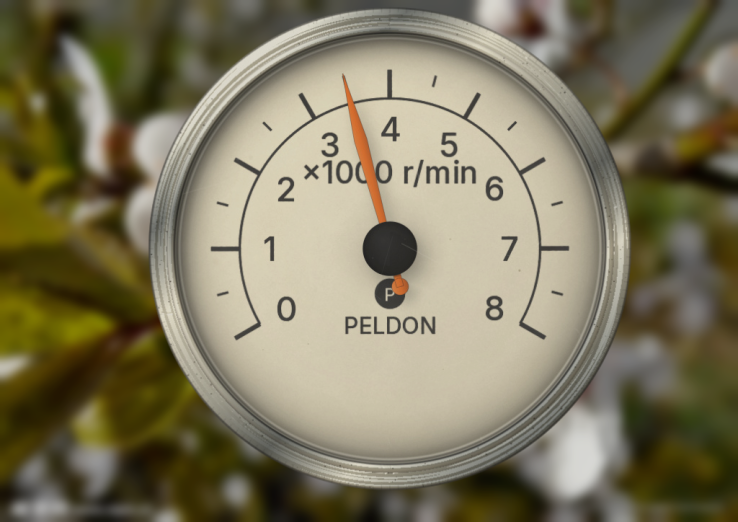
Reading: 3500
